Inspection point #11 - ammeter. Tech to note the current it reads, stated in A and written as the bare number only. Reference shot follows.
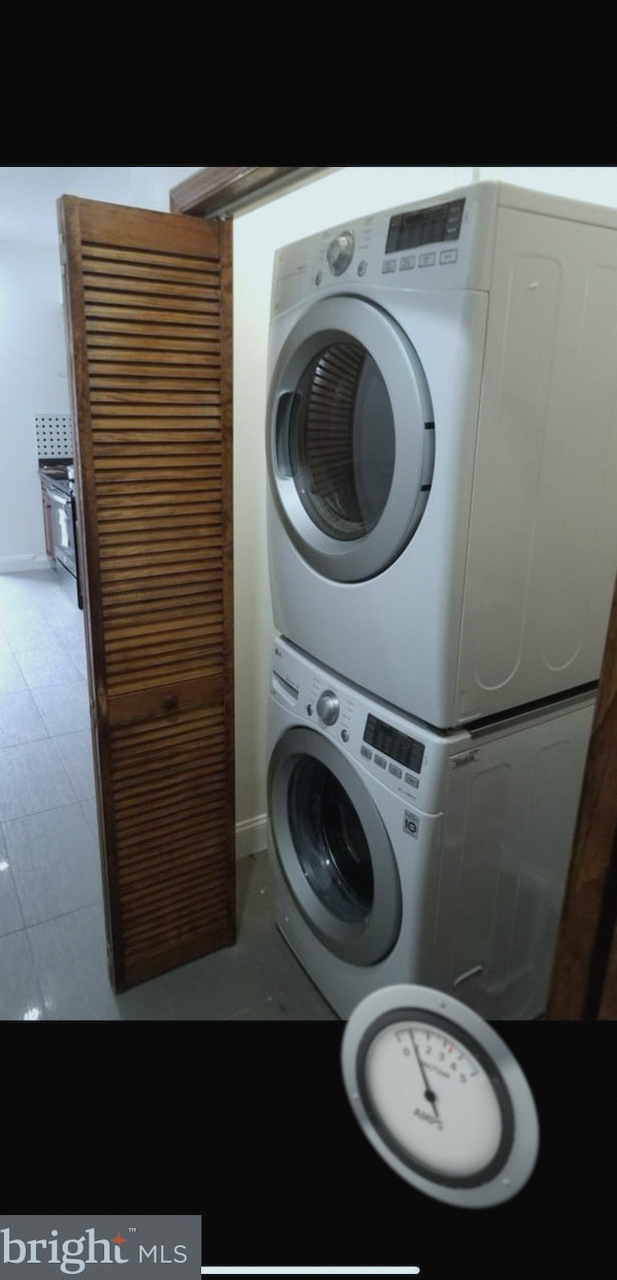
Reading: 1
